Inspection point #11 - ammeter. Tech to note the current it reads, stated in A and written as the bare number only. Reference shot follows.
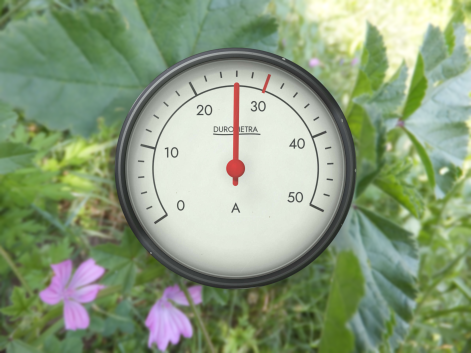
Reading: 26
